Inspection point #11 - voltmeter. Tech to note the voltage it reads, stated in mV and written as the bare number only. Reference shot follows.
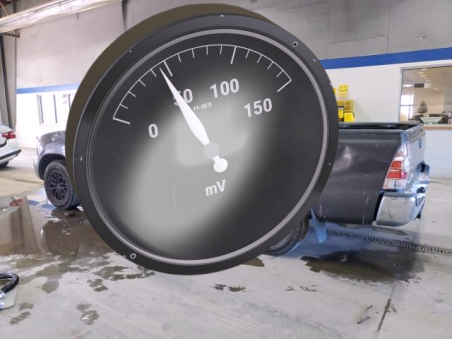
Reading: 45
